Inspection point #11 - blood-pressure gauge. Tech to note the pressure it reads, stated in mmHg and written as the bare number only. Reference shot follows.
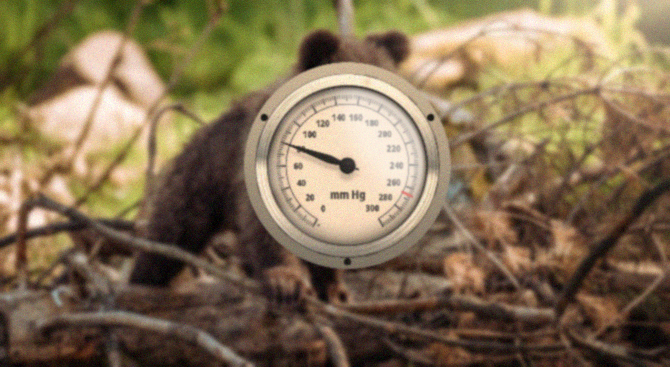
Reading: 80
